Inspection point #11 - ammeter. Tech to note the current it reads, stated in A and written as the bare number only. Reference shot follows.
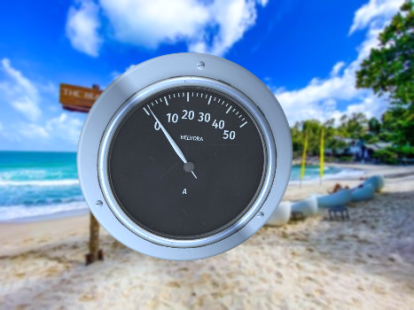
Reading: 2
